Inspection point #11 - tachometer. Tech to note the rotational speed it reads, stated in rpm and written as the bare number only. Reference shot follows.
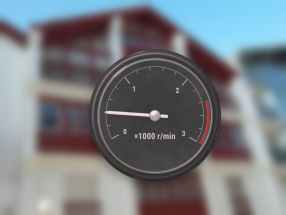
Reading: 400
